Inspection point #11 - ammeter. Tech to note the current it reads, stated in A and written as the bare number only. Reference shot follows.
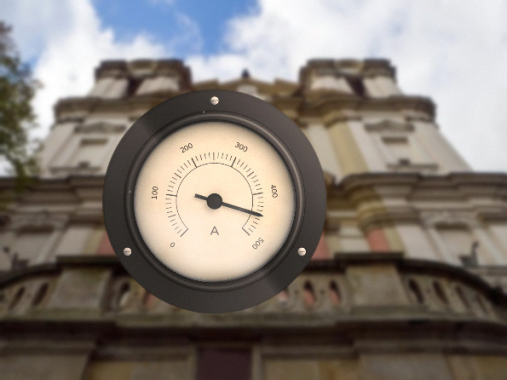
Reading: 450
